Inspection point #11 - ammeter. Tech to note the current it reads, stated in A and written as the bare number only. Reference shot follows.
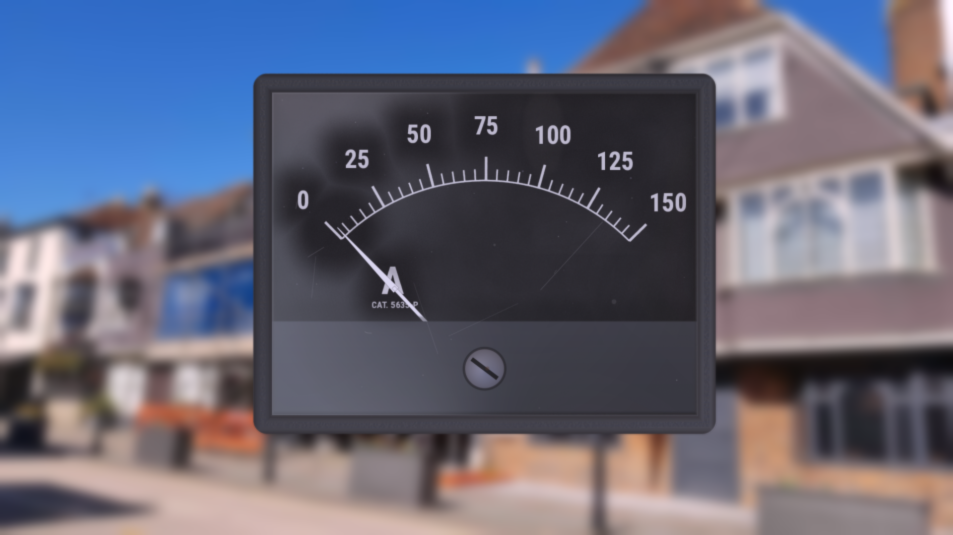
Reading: 2.5
